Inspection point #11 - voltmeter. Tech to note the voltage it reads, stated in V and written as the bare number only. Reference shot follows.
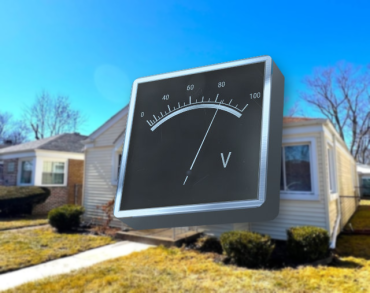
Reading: 85
